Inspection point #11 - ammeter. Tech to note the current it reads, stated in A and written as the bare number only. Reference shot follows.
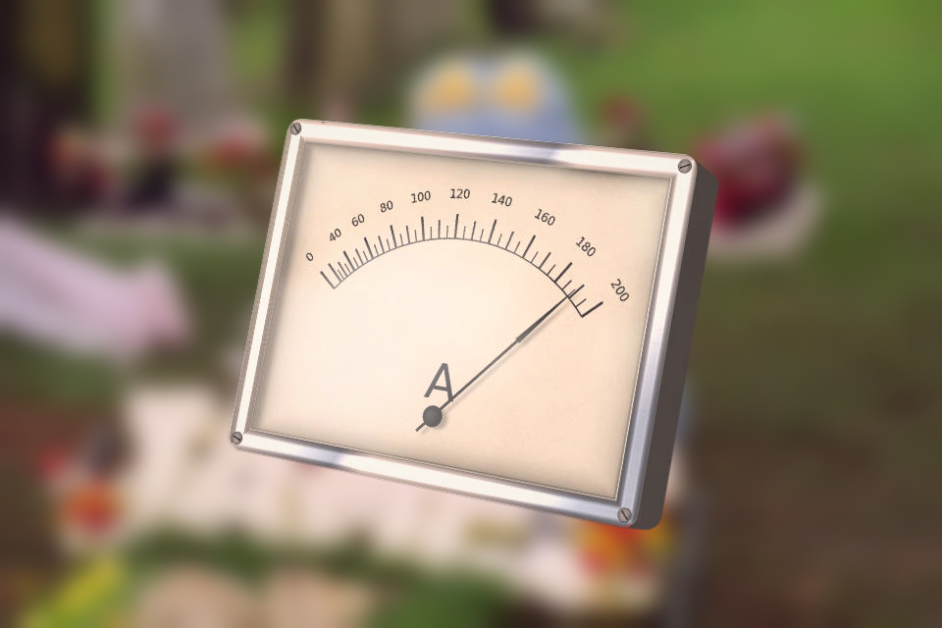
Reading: 190
